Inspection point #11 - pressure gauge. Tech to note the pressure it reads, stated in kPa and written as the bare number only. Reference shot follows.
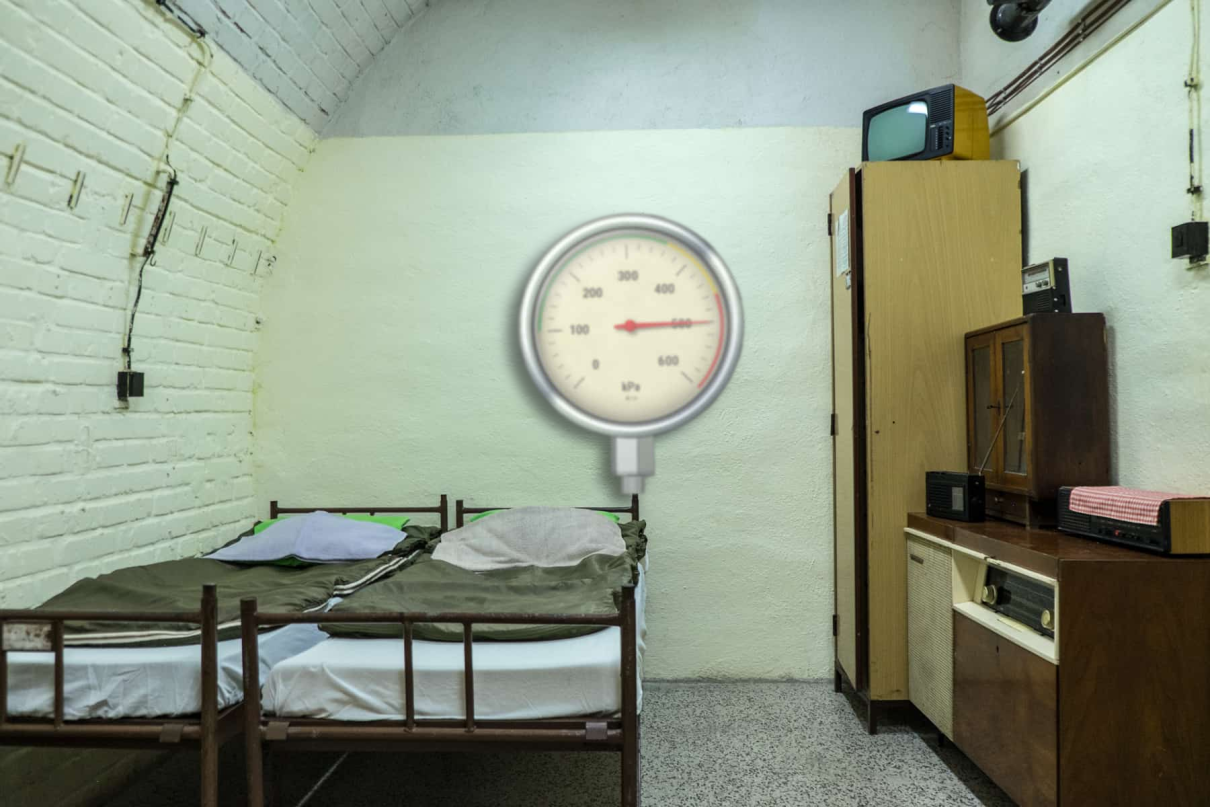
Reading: 500
